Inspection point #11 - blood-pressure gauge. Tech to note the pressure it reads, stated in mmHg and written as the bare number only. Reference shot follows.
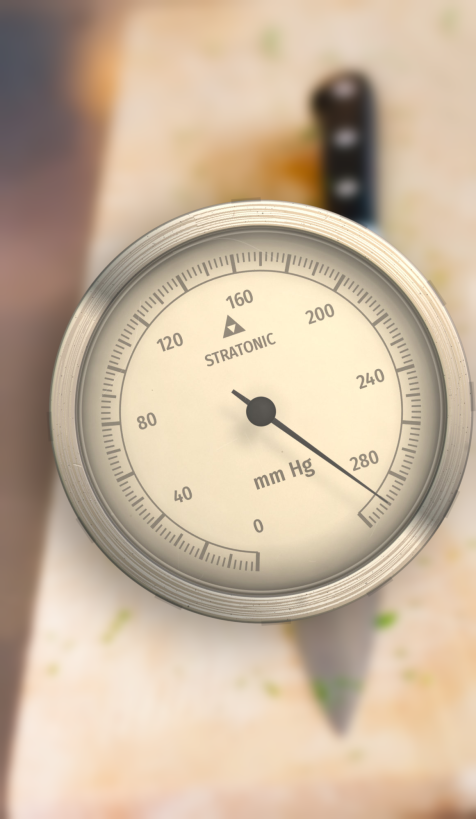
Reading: 290
